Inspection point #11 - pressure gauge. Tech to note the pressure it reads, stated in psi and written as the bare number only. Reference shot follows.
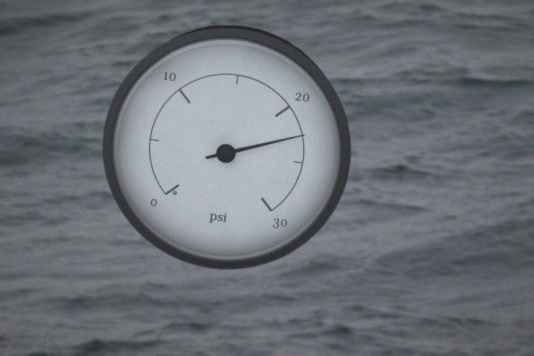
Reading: 22.5
